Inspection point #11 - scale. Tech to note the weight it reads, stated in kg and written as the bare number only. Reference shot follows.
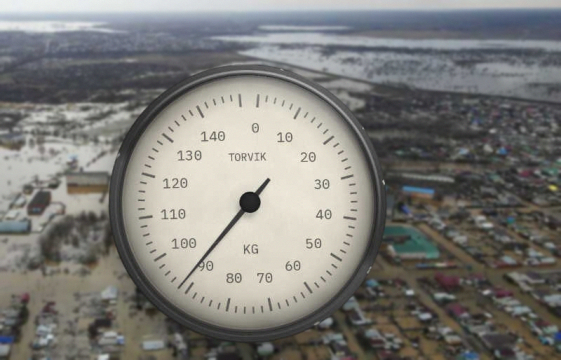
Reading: 92
